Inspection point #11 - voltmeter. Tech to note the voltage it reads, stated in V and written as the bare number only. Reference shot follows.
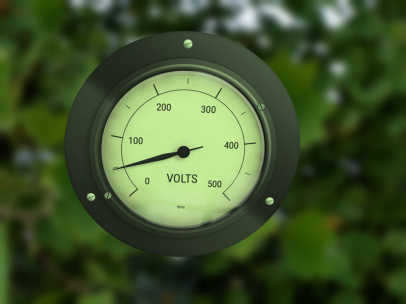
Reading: 50
